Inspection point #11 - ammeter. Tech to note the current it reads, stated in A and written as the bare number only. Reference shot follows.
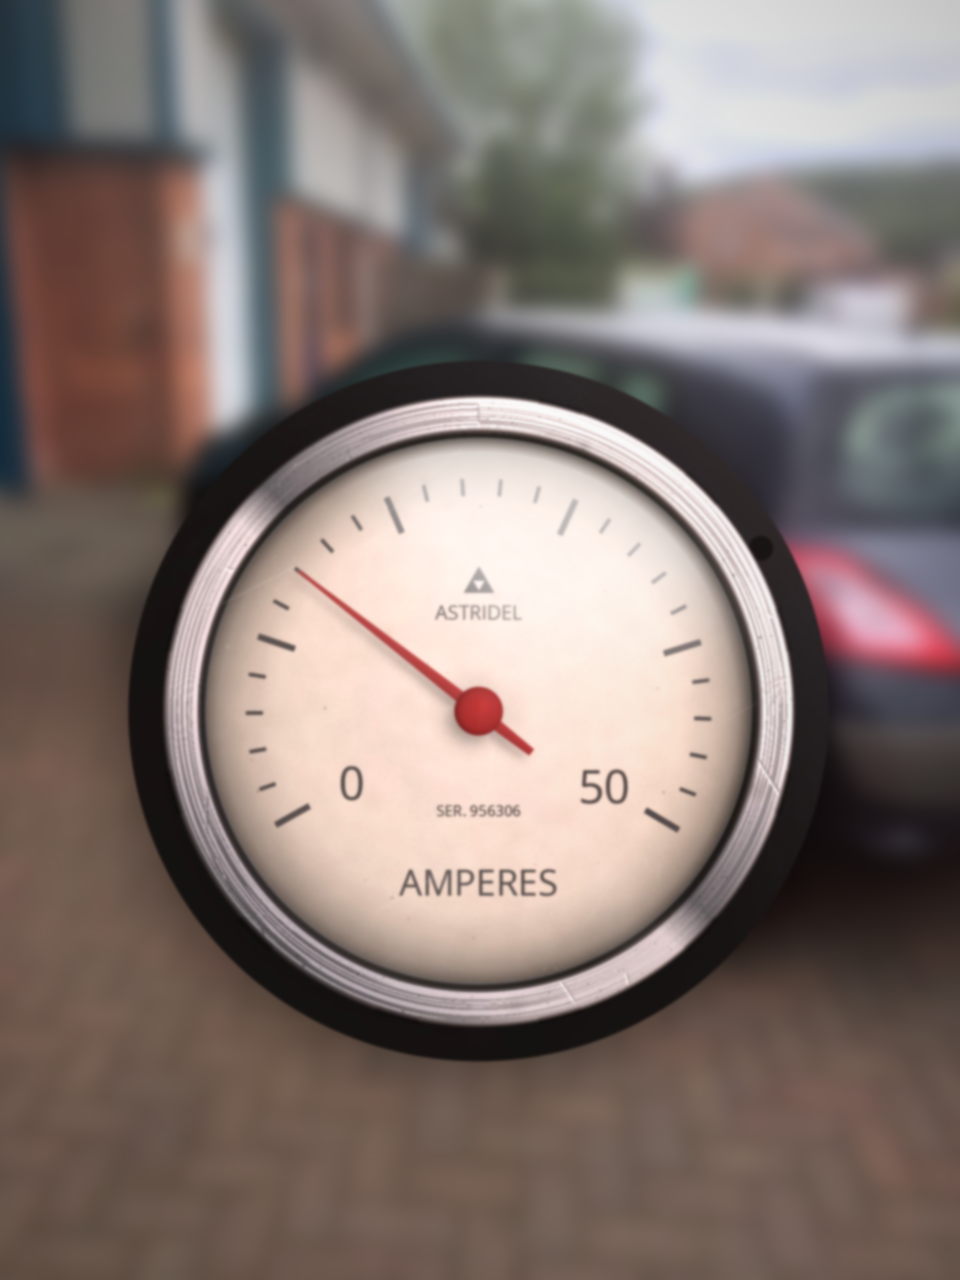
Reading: 14
